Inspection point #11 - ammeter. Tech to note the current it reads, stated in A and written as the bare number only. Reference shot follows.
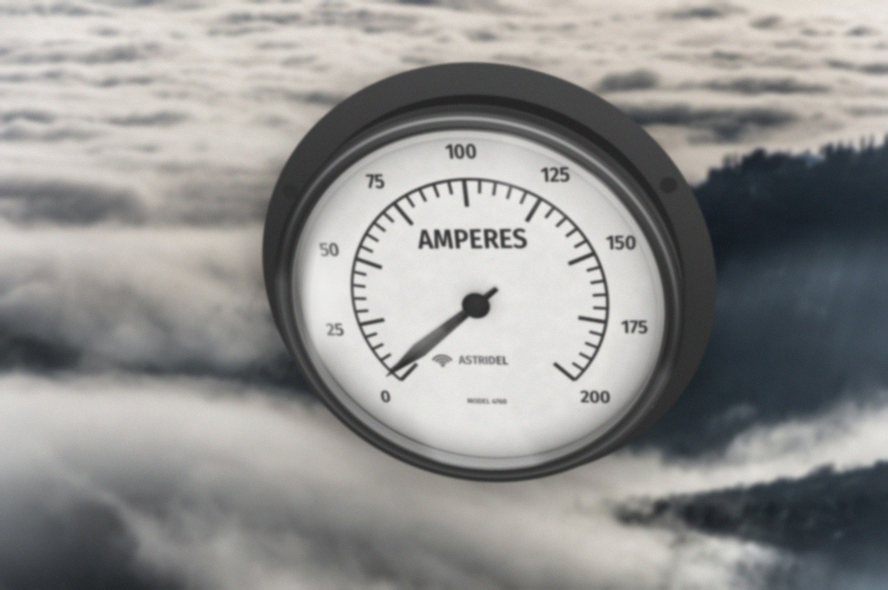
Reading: 5
